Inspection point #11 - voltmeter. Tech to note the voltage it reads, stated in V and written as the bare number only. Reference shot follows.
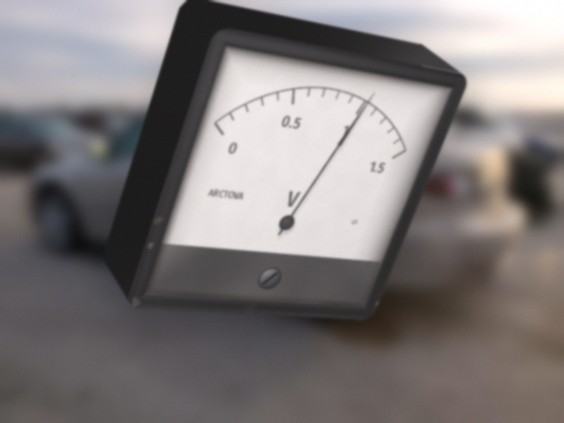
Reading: 1
